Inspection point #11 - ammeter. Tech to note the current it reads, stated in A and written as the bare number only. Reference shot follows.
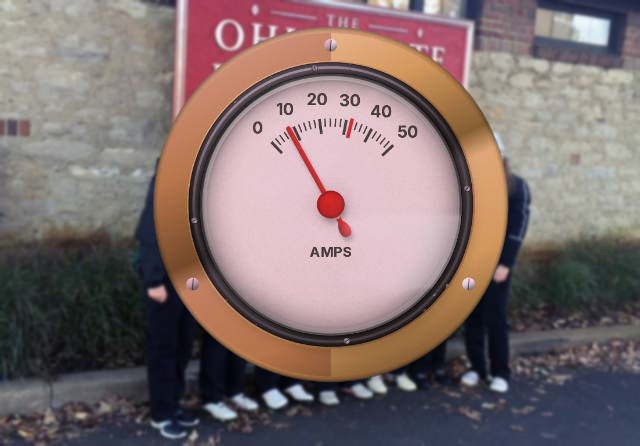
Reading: 8
